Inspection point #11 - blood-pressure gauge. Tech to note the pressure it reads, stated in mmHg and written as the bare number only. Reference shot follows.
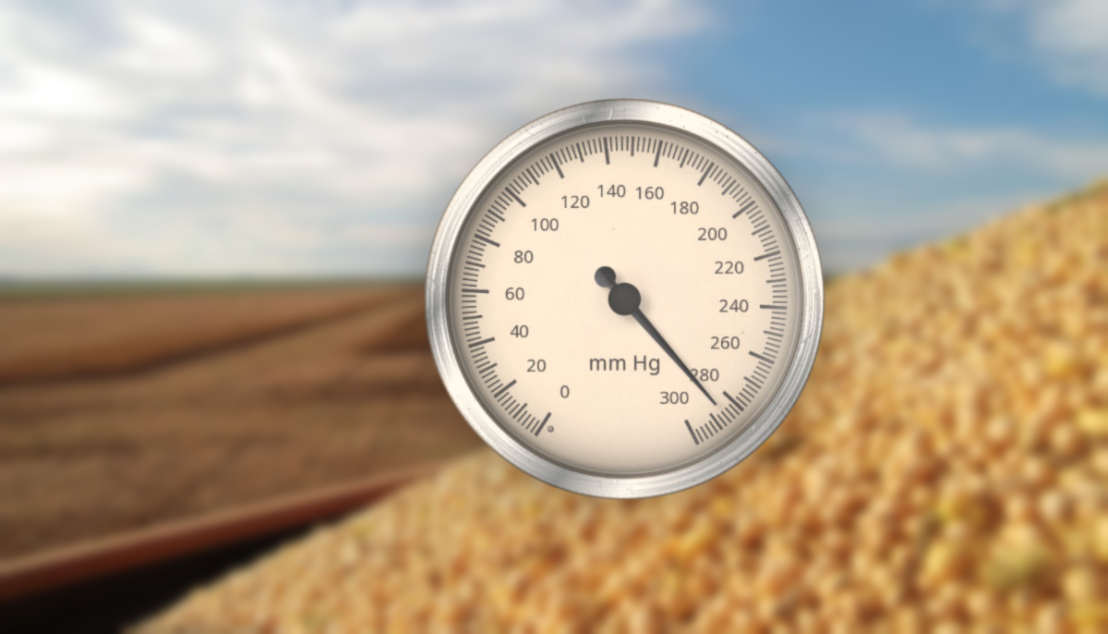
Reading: 286
